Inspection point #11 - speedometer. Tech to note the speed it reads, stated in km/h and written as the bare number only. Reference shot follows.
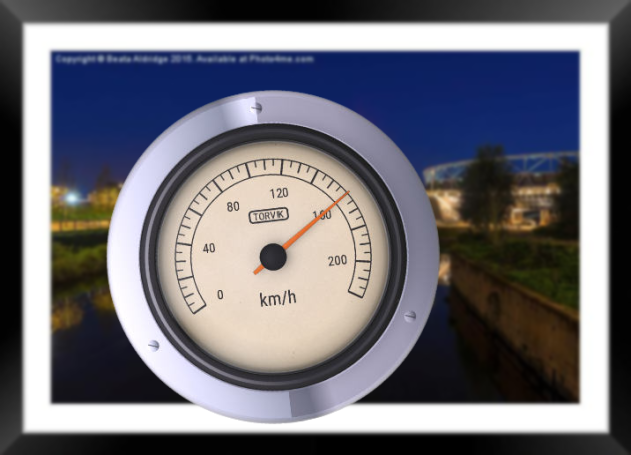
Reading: 160
